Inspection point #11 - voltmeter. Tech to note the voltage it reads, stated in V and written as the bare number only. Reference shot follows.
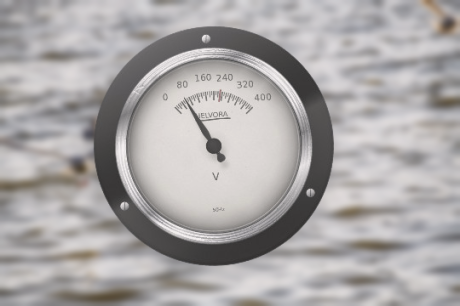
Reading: 60
